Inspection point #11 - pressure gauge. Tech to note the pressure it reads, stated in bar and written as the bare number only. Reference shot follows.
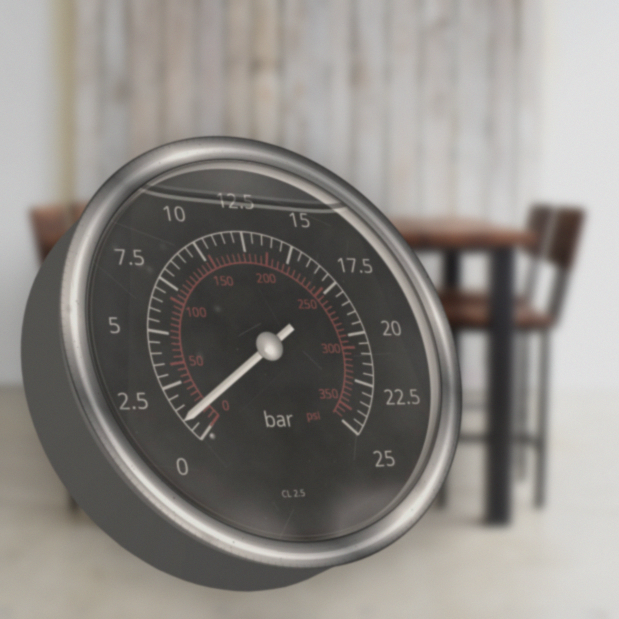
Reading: 1
